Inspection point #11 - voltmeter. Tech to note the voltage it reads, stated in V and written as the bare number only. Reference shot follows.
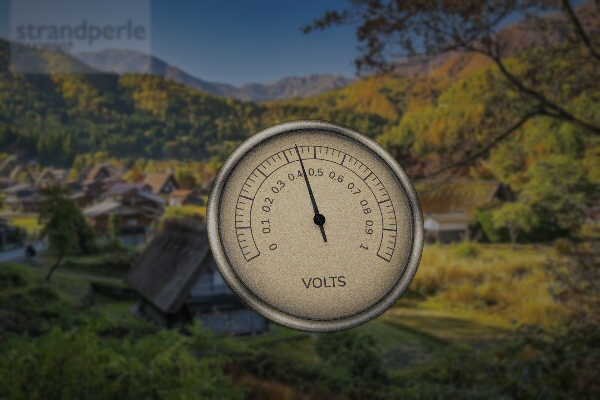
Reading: 0.44
